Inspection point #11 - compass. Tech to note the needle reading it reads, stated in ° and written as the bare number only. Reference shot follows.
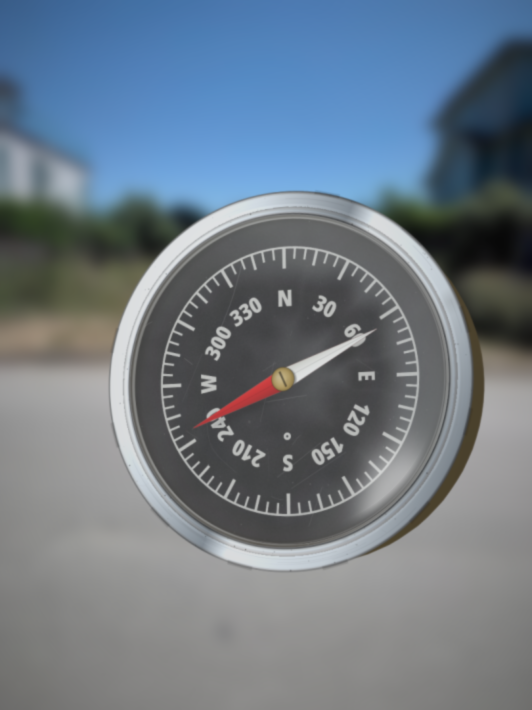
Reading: 245
